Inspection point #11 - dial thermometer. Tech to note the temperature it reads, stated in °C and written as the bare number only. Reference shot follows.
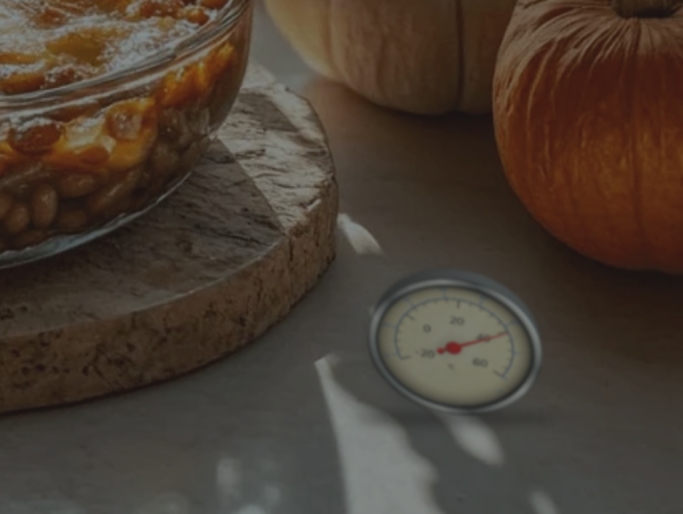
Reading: 40
